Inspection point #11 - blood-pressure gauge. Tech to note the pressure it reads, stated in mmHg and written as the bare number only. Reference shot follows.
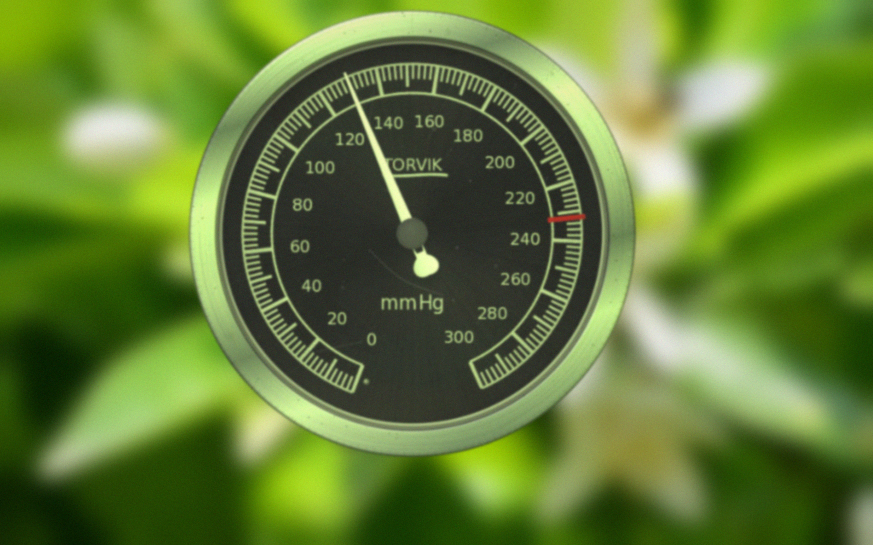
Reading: 130
